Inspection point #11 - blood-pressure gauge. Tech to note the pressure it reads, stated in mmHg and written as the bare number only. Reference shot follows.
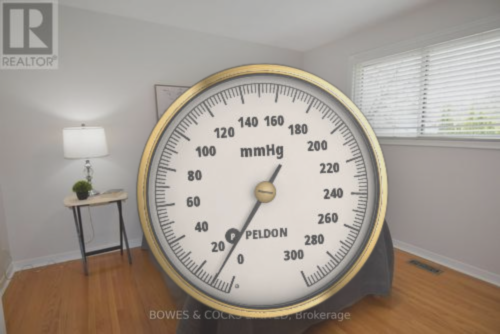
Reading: 10
